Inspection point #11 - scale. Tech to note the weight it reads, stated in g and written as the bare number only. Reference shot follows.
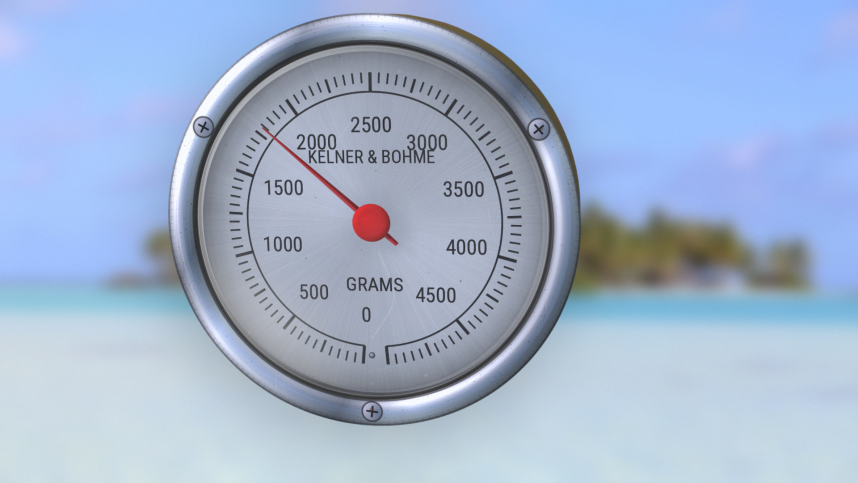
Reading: 1800
